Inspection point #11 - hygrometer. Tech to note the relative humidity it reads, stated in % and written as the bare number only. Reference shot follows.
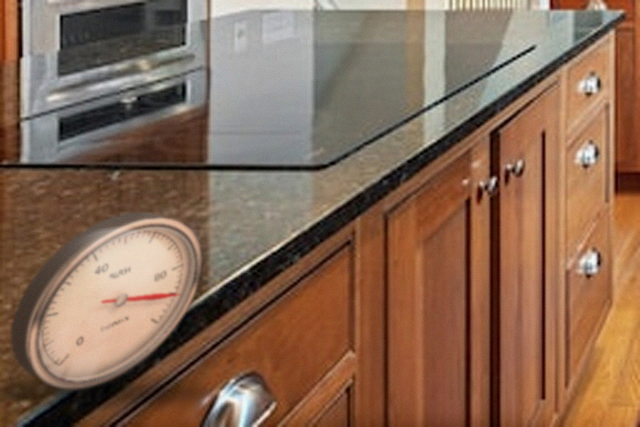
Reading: 90
